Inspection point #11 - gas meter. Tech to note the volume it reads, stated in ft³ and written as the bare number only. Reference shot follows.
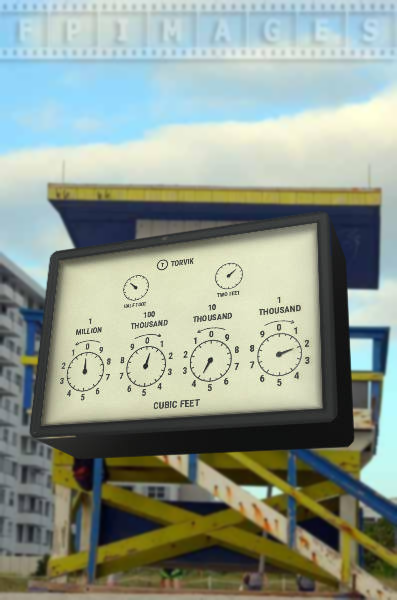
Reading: 4200
